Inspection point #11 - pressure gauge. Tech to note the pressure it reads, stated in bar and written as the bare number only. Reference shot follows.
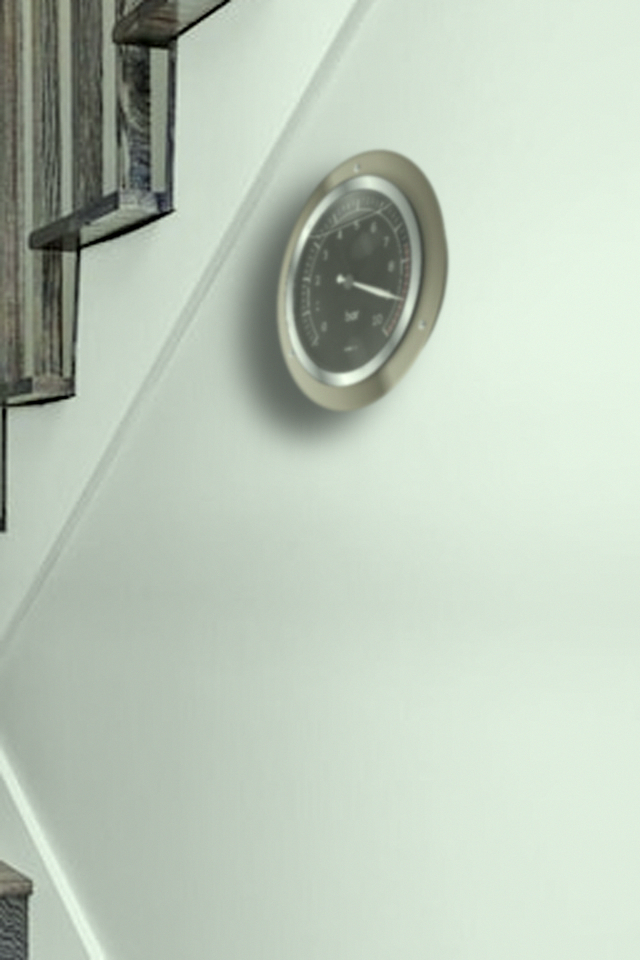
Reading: 9
